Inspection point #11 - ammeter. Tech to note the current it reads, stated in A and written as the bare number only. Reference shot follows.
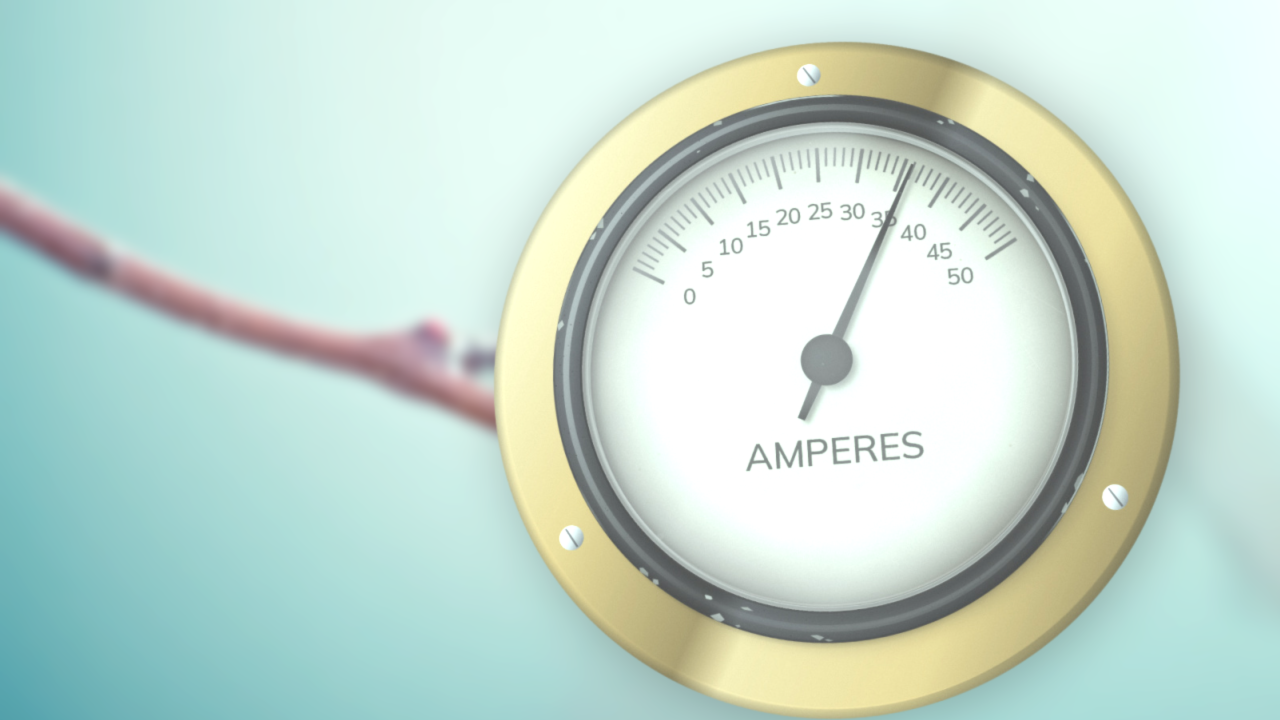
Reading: 36
